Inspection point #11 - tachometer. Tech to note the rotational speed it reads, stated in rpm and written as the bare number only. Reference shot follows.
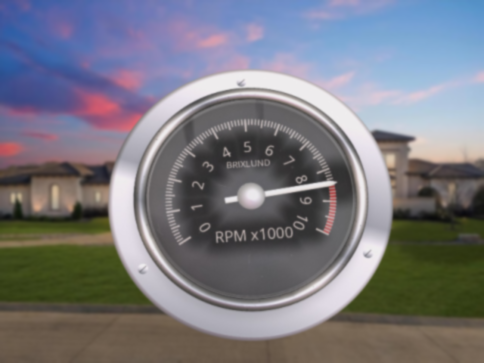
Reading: 8500
